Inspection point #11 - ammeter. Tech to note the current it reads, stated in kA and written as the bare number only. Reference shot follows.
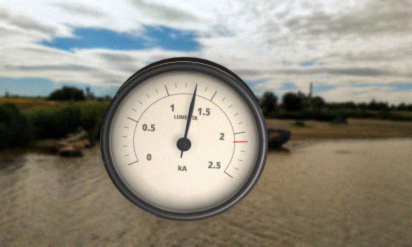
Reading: 1.3
